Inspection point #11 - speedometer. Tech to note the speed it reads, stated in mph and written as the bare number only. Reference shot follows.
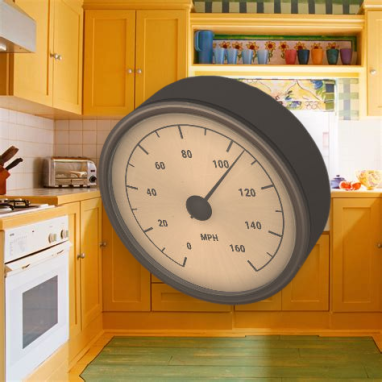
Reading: 105
